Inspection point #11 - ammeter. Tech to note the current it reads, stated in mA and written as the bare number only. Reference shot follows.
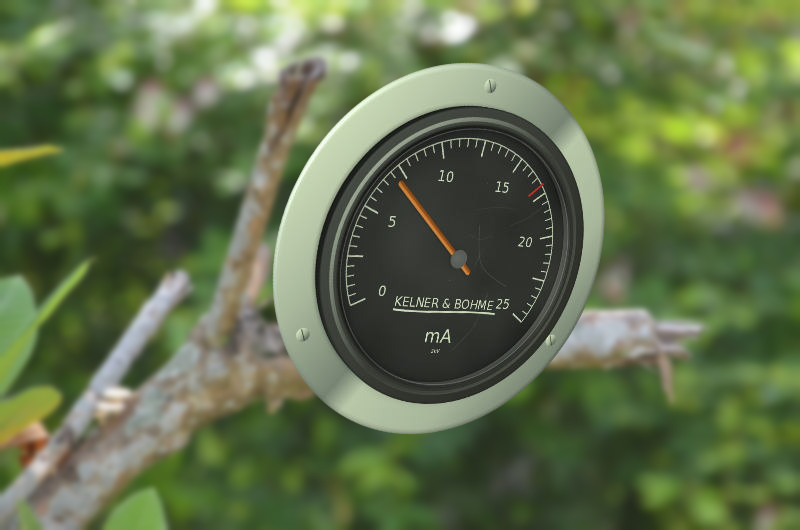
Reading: 7
